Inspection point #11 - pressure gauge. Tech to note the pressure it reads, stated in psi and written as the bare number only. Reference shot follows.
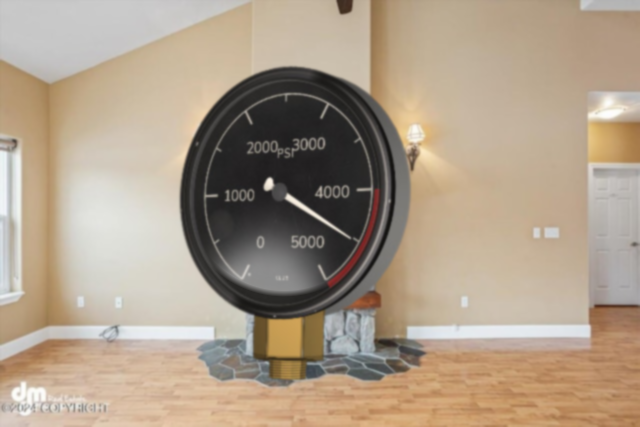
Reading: 4500
